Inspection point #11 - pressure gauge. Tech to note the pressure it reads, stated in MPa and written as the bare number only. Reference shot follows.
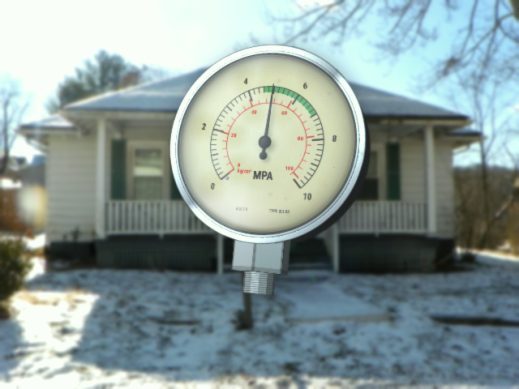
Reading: 5
